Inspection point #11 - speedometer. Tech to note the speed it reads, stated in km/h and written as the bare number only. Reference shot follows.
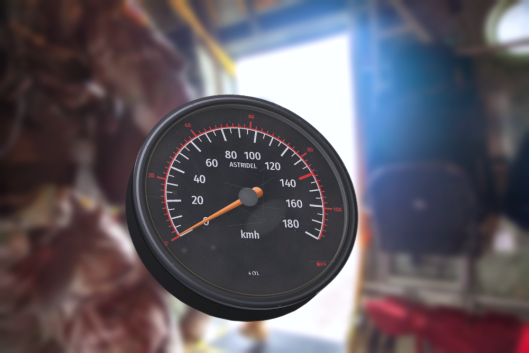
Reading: 0
